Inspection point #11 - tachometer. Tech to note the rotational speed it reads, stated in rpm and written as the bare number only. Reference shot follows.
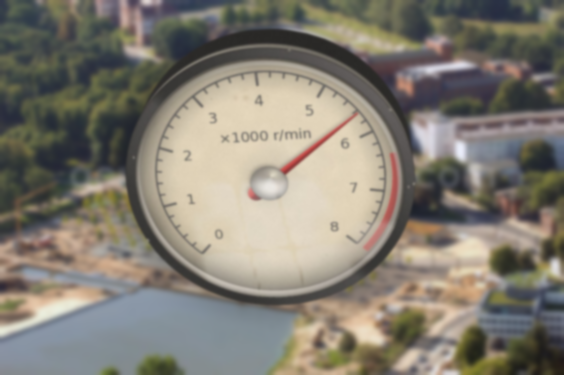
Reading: 5600
